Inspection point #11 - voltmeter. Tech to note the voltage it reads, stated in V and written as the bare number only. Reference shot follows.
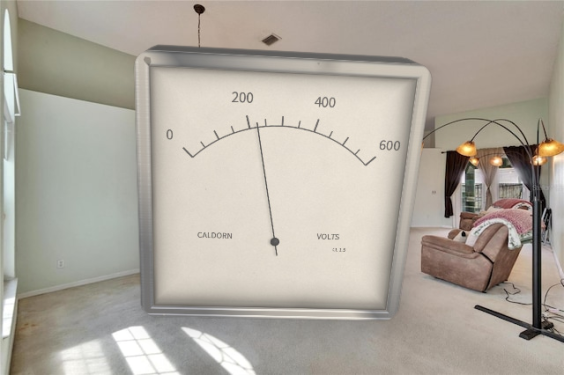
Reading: 225
